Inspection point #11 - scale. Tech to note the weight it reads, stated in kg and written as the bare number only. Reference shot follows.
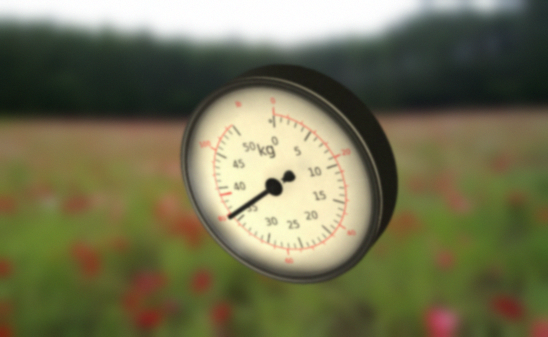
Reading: 36
